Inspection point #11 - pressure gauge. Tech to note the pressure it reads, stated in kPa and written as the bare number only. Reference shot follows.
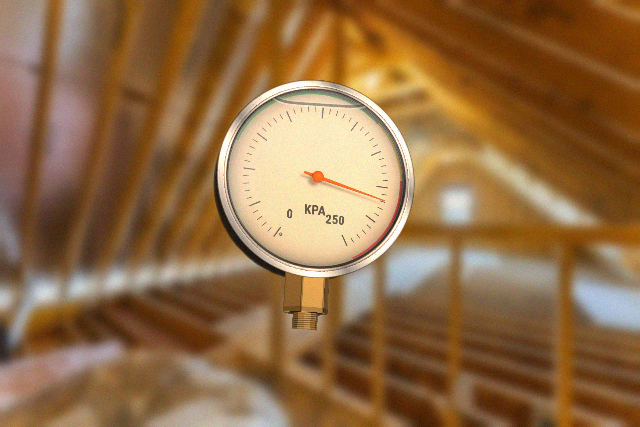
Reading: 210
